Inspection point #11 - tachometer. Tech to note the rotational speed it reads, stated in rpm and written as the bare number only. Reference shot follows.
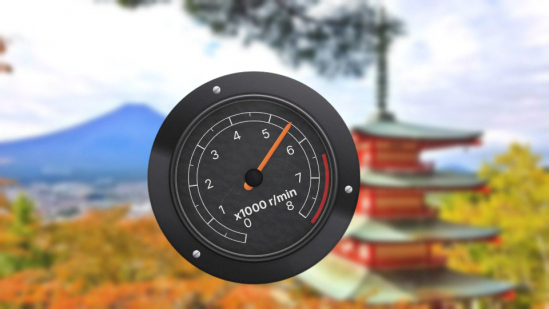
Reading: 5500
